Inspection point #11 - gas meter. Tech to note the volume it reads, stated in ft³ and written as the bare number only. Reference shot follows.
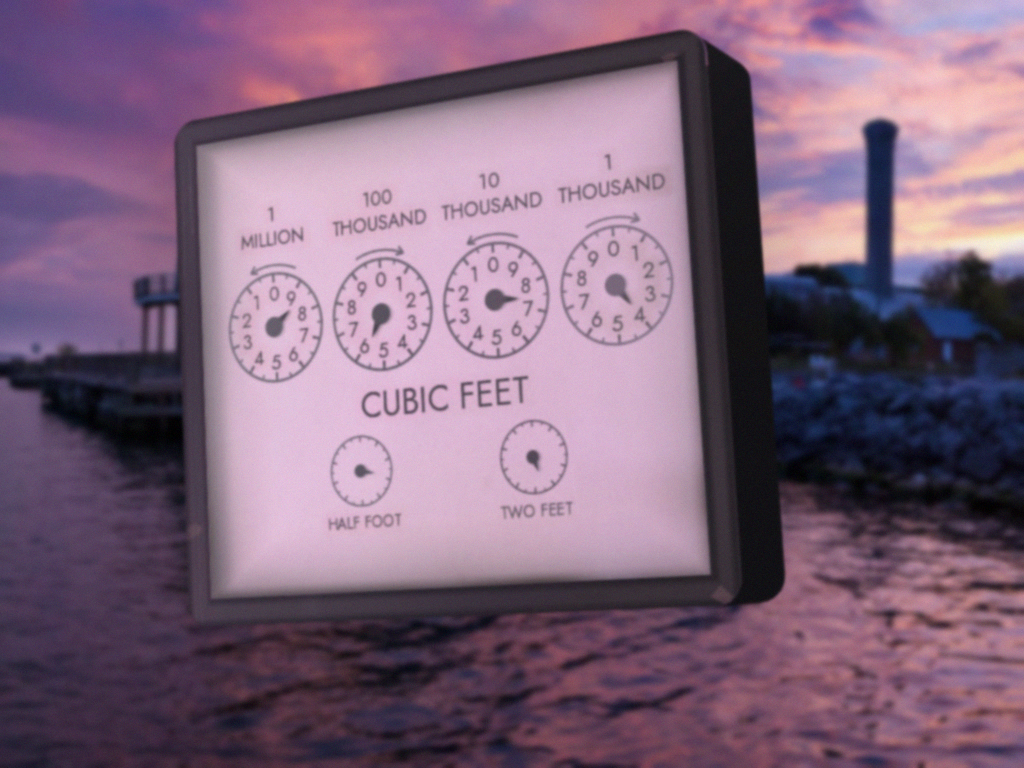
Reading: 857400
